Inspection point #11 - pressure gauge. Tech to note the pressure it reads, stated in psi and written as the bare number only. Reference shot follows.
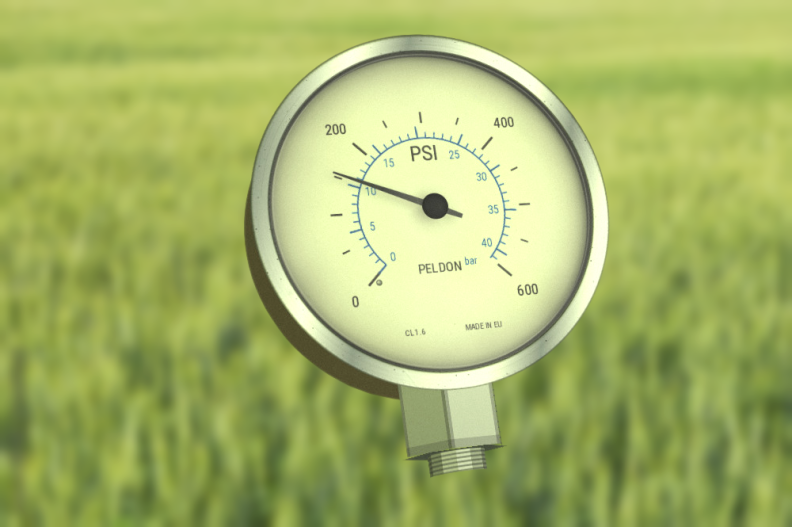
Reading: 150
